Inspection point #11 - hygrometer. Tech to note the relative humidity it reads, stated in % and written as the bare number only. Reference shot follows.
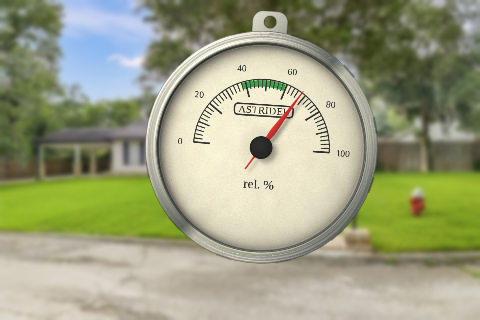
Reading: 68
